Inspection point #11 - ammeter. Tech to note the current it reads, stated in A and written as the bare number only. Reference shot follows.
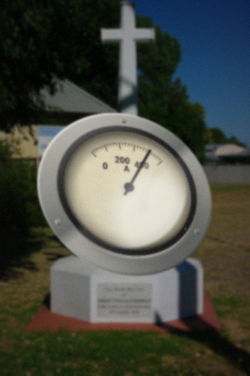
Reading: 400
